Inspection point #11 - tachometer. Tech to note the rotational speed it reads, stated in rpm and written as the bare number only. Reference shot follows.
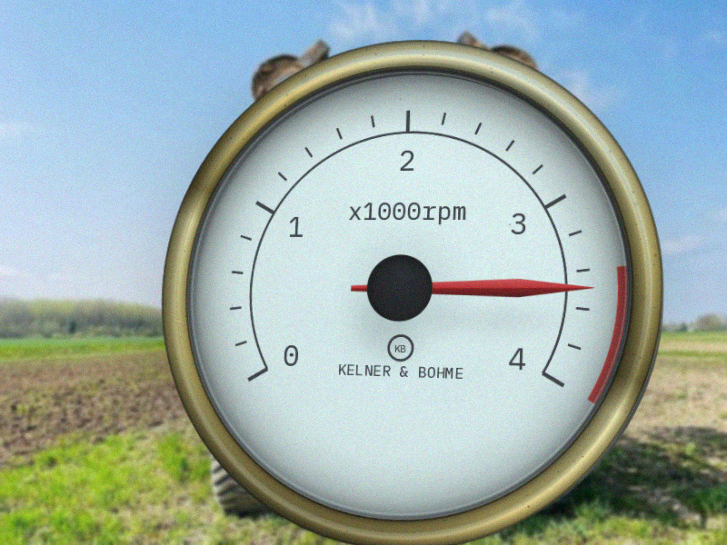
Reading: 3500
